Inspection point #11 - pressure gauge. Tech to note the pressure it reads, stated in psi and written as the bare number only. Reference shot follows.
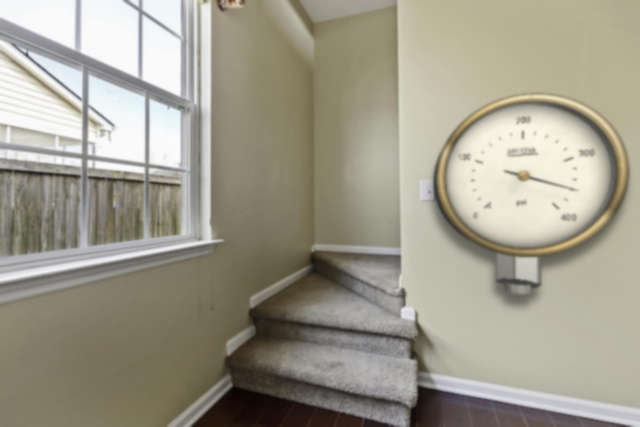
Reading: 360
